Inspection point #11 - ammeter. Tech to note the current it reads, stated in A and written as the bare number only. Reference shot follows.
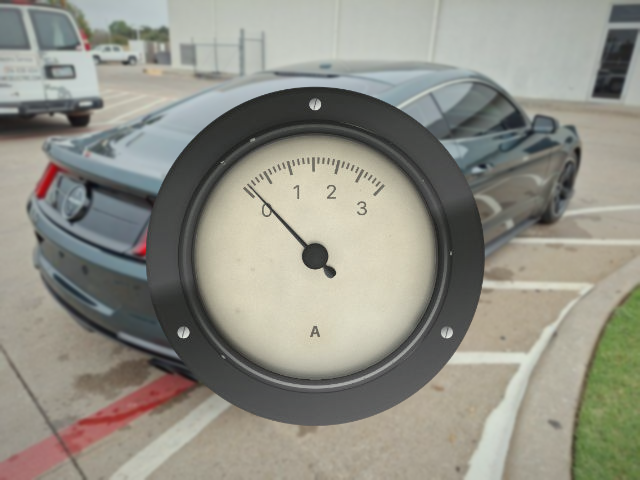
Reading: 0.1
